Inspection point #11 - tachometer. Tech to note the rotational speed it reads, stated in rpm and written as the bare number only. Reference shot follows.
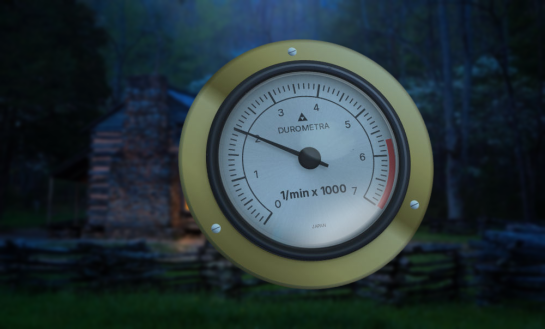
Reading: 2000
